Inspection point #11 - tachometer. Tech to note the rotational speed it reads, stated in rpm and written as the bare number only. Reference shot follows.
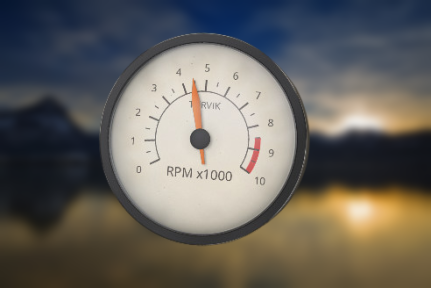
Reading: 4500
